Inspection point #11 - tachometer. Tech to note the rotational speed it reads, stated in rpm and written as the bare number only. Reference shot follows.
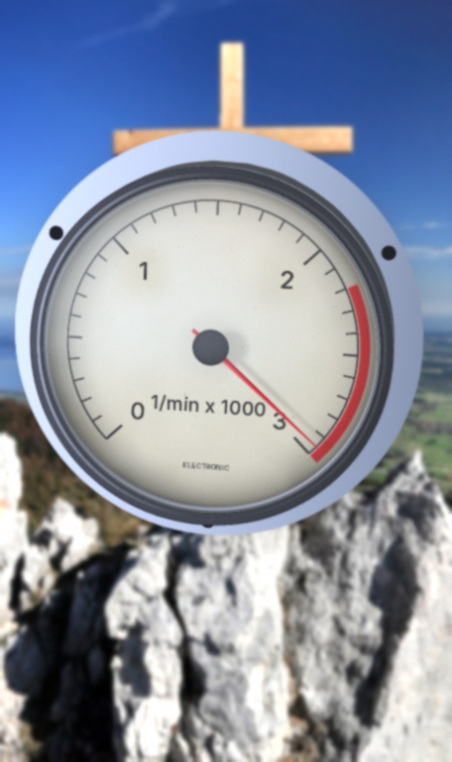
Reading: 2950
